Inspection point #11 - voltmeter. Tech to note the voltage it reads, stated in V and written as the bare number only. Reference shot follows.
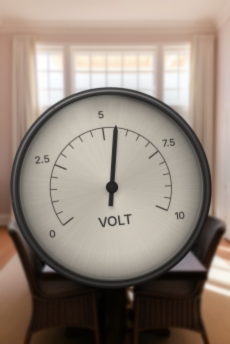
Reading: 5.5
